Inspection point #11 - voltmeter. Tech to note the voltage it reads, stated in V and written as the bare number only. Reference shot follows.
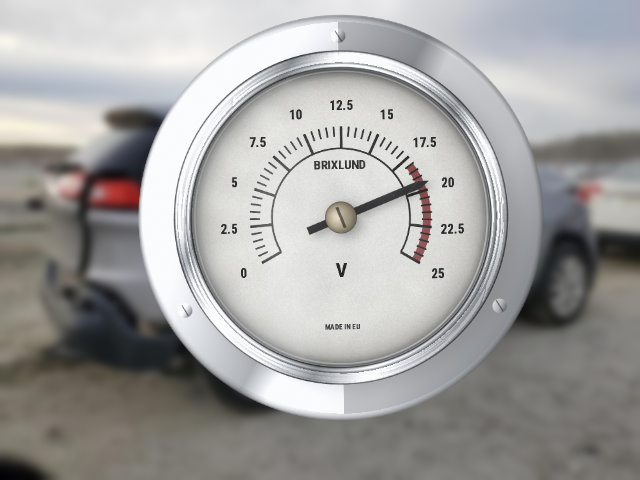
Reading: 19.5
